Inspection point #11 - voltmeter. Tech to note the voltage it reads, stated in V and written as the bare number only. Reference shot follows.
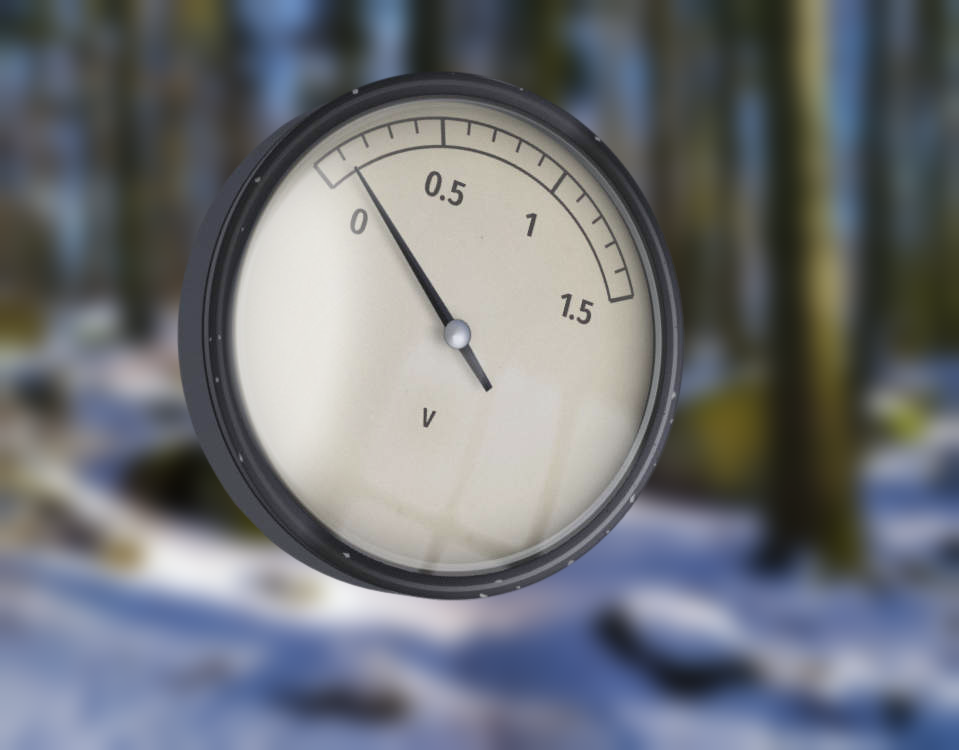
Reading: 0.1
